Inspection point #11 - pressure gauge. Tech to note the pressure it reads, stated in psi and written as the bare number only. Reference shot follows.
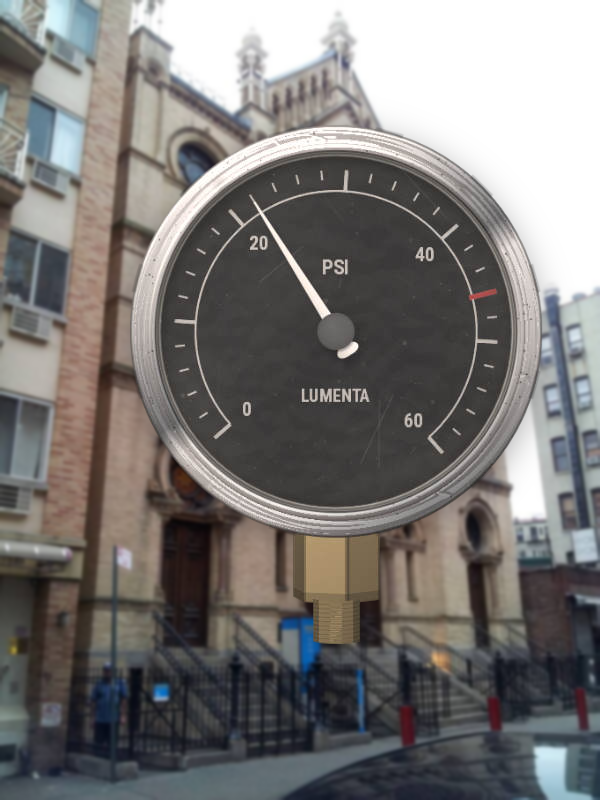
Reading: 22
